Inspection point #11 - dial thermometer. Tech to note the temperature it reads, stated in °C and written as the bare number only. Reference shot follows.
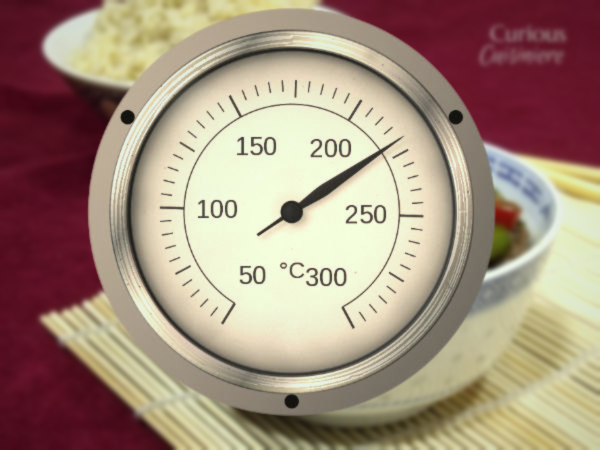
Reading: 220
